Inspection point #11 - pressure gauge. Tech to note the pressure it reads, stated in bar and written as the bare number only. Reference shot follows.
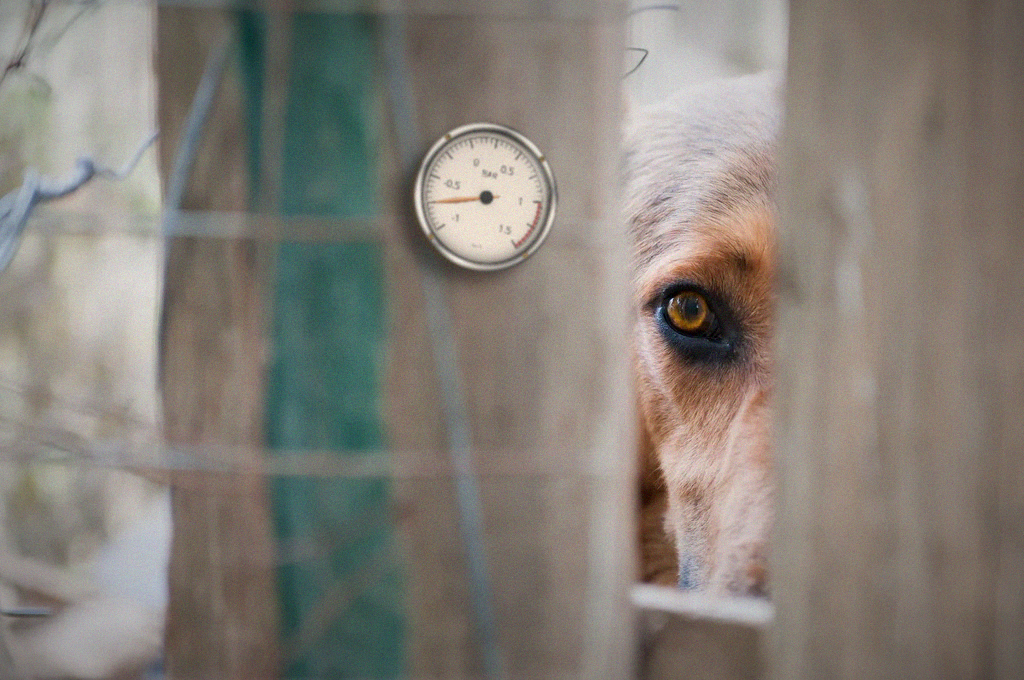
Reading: -0.75
